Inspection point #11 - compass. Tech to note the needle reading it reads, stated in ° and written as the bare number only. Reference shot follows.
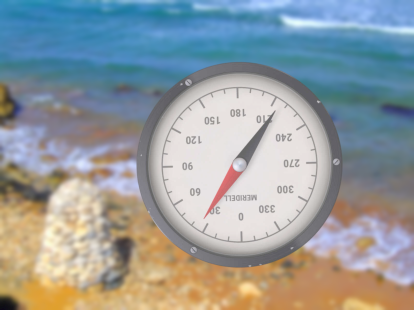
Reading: 35
